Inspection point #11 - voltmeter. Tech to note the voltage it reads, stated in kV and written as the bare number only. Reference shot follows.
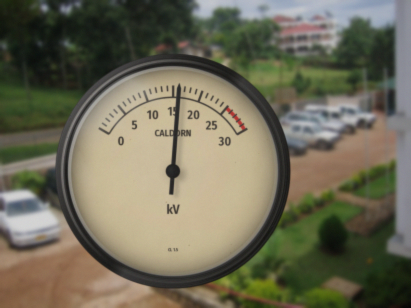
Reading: 16
